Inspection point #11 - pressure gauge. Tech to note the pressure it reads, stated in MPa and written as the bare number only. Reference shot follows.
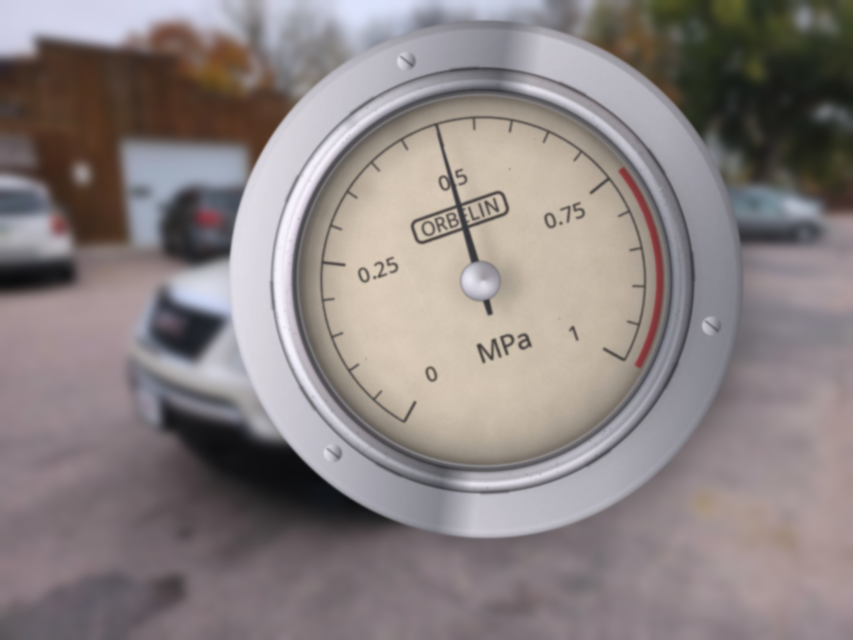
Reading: 0.5
